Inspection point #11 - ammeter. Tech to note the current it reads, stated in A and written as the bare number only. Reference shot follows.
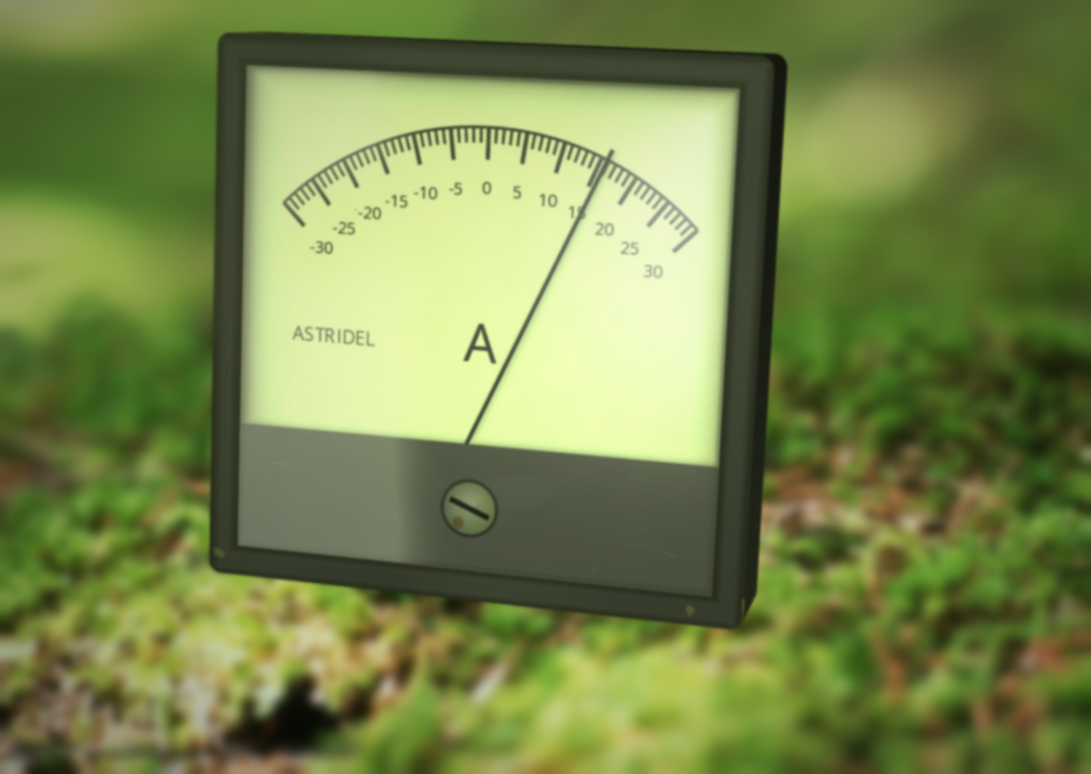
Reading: 16
